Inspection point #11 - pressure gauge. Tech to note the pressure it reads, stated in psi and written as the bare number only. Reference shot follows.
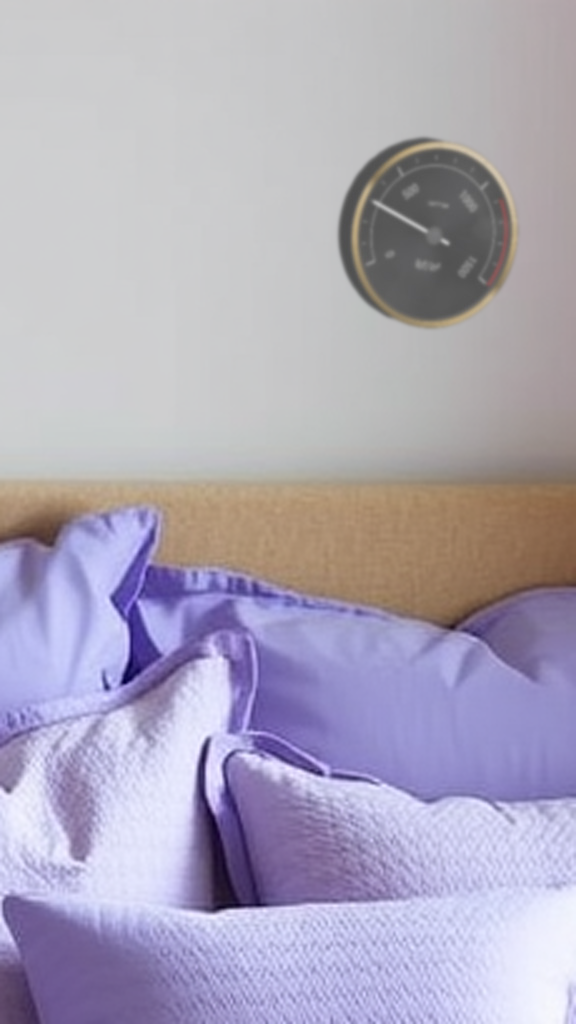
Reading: 300
